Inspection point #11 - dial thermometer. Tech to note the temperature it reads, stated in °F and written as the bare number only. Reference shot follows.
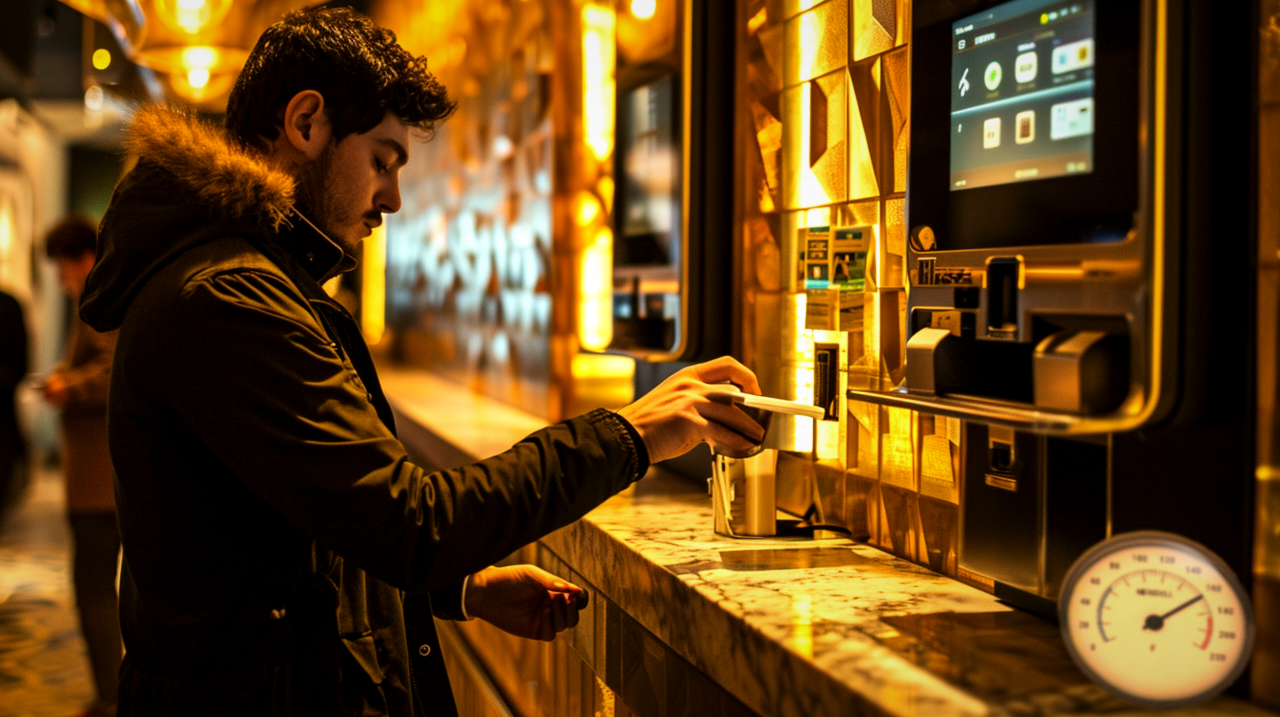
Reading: 160
